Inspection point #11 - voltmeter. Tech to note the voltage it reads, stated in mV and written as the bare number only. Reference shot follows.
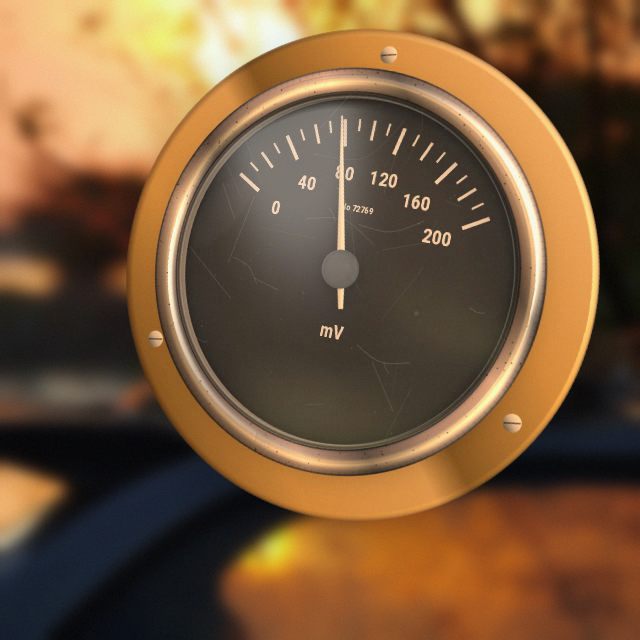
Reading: 80
